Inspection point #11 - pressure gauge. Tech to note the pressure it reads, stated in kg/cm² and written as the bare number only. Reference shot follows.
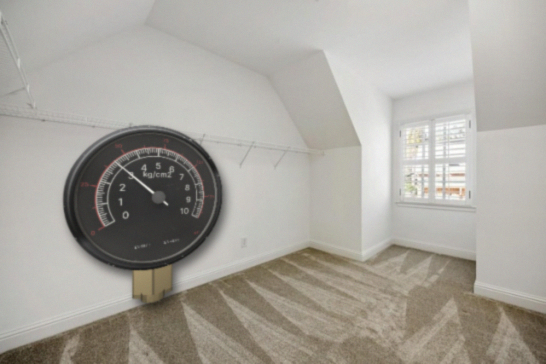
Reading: 3
